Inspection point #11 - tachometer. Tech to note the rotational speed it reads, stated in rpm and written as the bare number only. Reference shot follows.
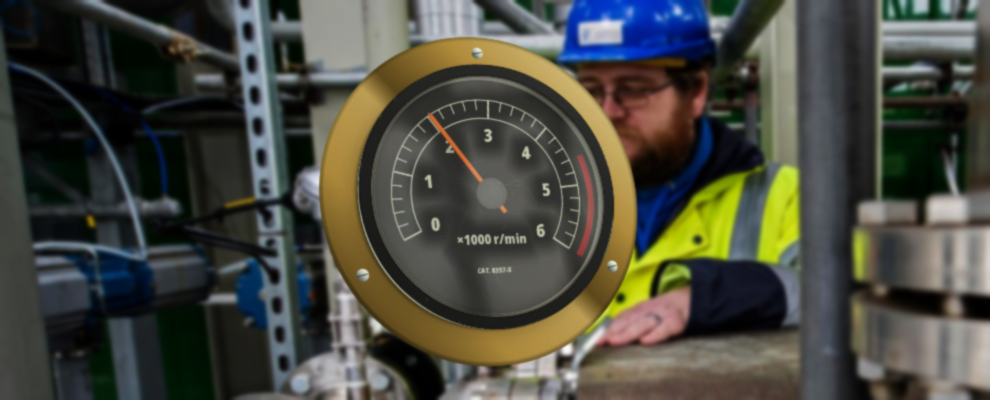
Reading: 2000
